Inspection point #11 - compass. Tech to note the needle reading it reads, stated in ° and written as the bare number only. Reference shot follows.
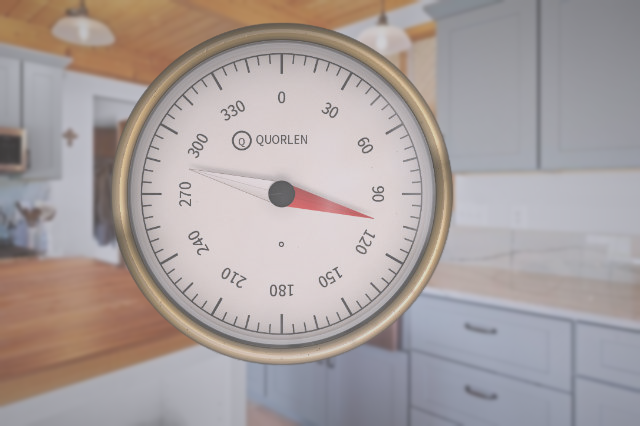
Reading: 105
